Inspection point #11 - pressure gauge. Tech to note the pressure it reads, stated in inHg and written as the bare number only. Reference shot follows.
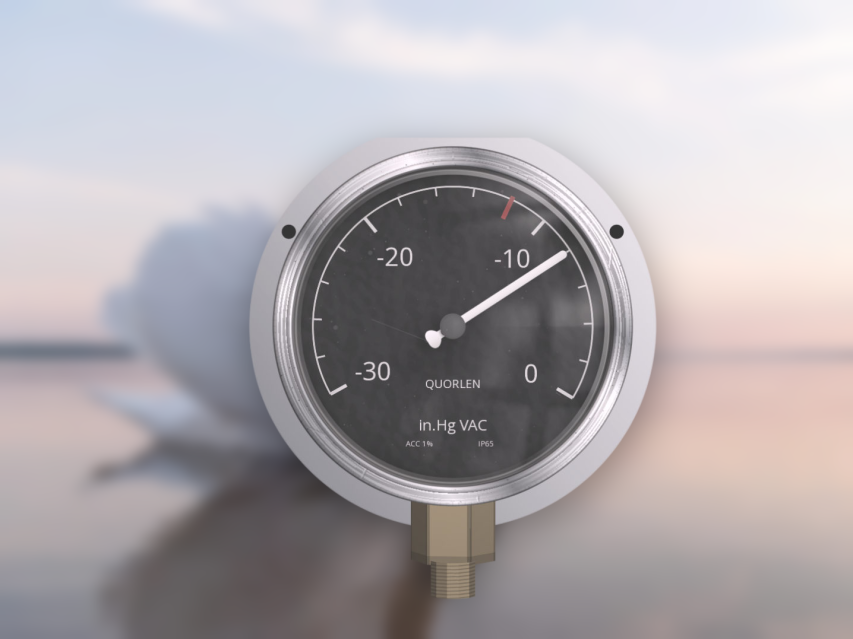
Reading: -8
